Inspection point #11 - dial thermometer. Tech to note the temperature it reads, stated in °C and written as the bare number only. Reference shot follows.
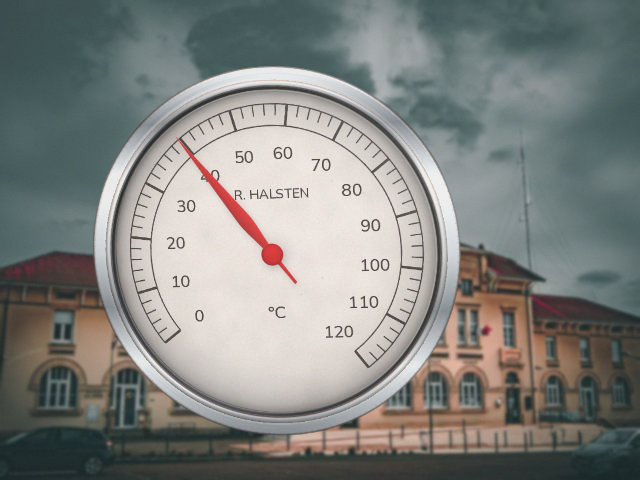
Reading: 40
